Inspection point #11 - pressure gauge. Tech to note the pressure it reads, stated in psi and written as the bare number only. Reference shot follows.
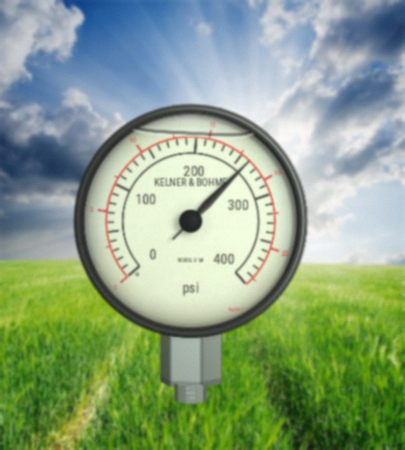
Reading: 260
